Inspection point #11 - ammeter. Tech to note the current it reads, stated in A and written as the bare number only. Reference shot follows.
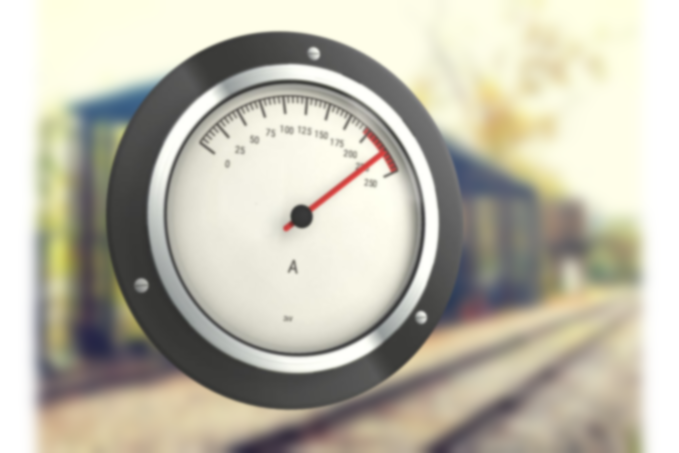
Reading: 225
